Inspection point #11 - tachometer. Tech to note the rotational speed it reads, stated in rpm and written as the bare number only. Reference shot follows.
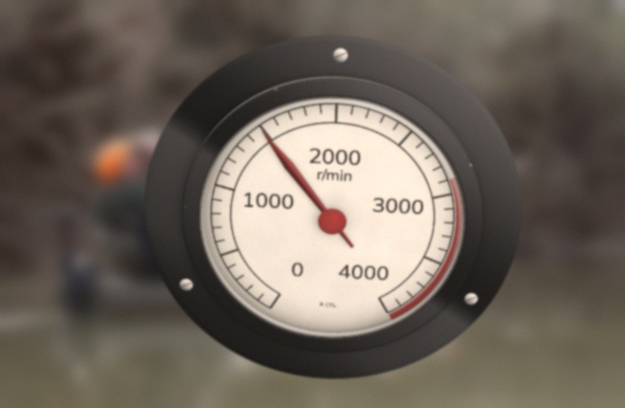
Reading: 1500
